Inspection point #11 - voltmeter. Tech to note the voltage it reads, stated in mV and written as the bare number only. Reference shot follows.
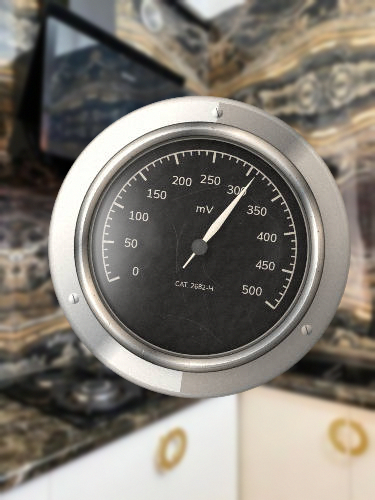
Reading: 310
